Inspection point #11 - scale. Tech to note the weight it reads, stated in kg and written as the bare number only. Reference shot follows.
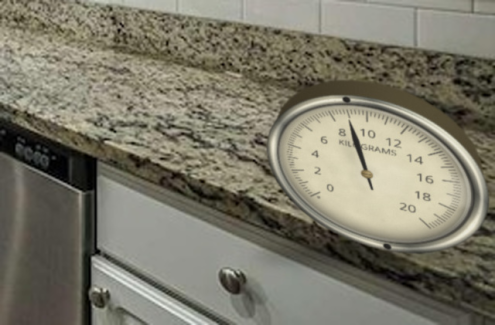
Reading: 9
